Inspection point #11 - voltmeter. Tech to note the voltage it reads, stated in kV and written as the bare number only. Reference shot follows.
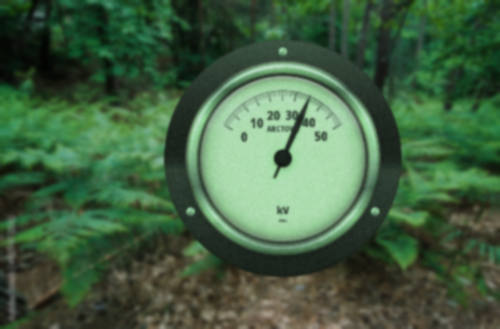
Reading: 35
